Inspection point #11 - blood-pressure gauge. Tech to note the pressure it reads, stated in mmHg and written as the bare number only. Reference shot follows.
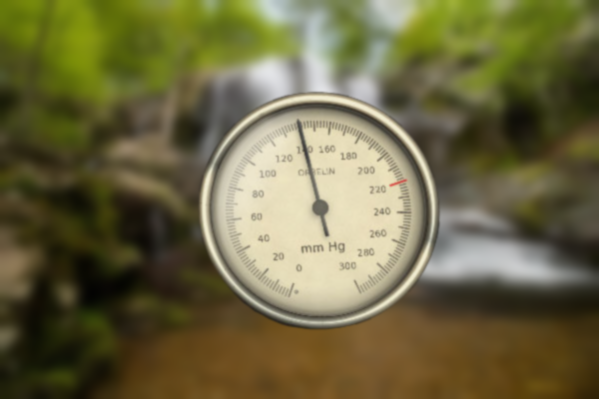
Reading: 140
